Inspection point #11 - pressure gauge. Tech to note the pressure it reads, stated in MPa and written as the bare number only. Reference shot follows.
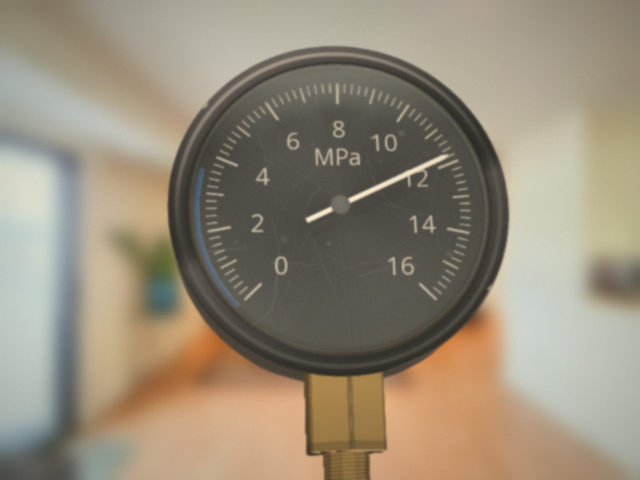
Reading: 11.8
